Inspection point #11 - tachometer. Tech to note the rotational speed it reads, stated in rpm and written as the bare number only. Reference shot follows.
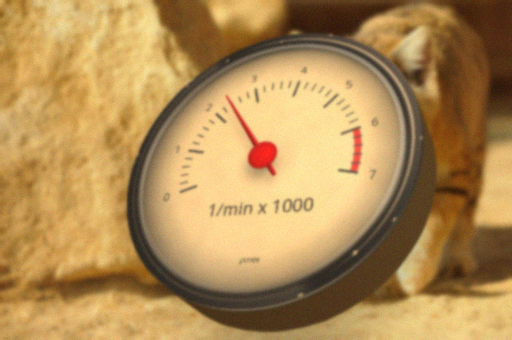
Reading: 2400
